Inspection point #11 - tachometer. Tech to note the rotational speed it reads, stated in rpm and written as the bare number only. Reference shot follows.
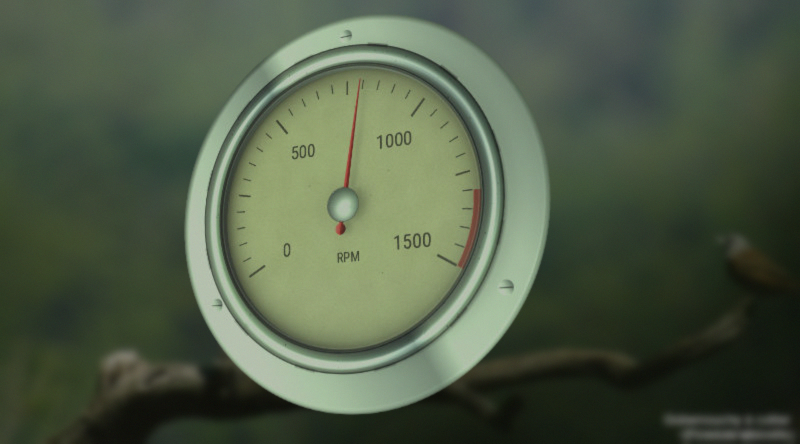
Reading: 800
